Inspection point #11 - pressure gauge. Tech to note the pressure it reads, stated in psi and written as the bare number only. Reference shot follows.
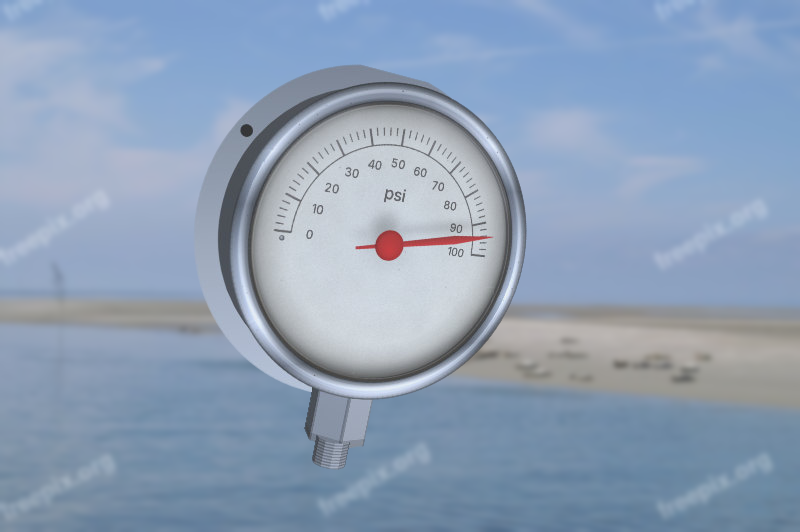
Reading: 94
